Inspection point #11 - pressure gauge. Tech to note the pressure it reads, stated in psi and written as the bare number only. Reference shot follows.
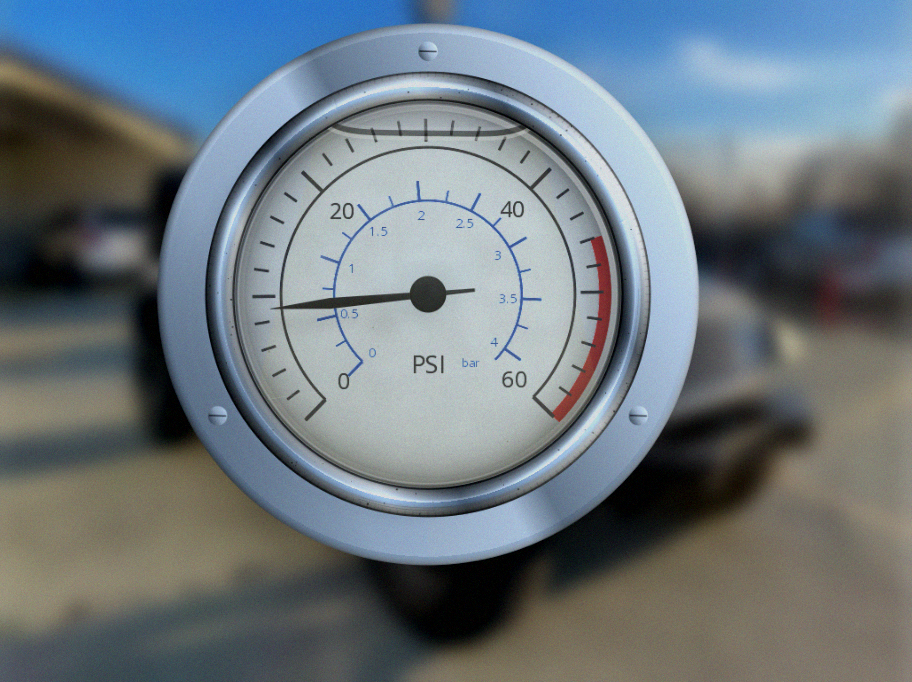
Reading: 9
